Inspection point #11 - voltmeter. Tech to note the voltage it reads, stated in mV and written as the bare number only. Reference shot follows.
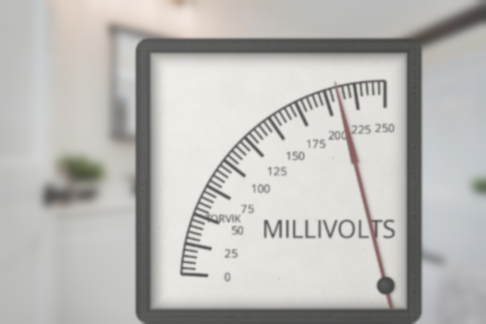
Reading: 210
